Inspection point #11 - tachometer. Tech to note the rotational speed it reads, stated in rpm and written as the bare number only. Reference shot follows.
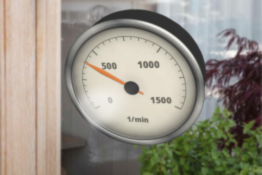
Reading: 400
